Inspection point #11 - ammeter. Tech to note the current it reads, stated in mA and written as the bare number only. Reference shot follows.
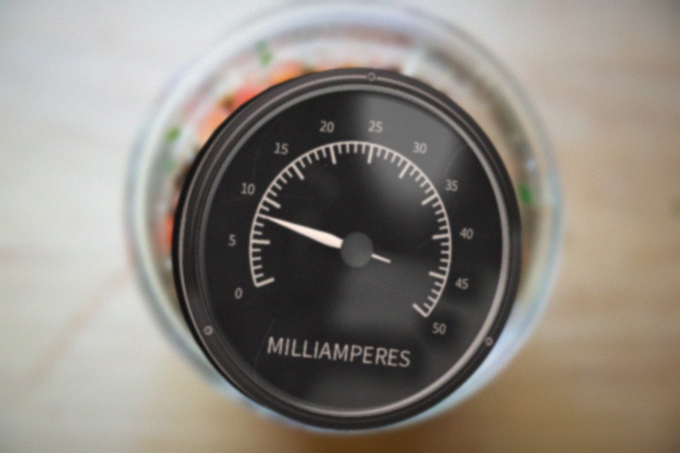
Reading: 8
